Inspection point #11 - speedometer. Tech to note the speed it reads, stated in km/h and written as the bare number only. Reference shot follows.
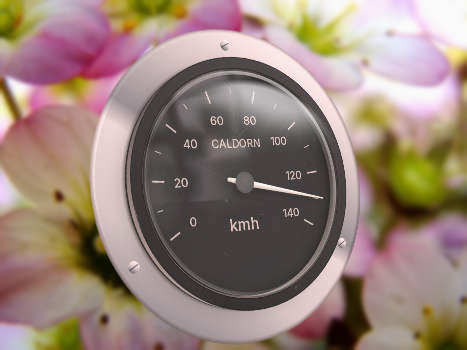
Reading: 130
